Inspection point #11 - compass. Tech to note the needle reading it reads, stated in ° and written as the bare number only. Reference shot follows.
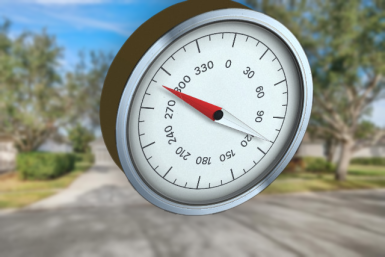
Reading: 290
